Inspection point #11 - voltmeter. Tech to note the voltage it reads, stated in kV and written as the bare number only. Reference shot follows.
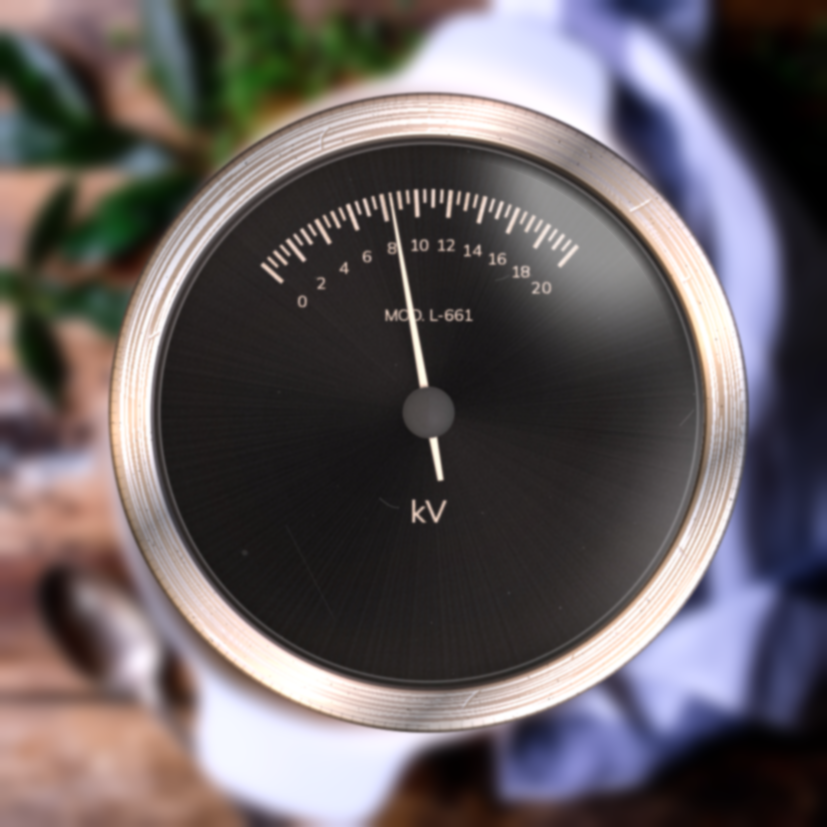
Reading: 8.5
